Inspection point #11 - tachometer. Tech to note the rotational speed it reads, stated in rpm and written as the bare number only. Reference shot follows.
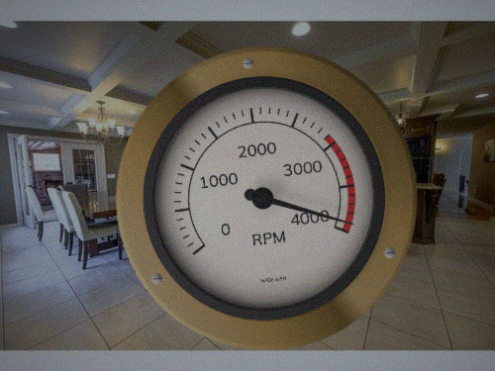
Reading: 3900
